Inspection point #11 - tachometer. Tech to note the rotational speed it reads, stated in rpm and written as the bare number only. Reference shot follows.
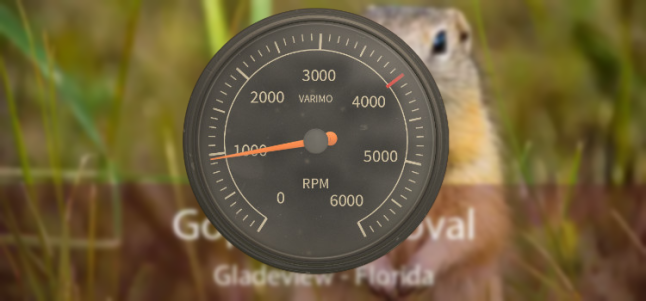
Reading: 950
